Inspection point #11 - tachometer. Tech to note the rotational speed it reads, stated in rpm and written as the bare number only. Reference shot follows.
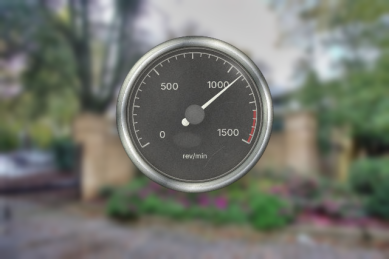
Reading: 1075
